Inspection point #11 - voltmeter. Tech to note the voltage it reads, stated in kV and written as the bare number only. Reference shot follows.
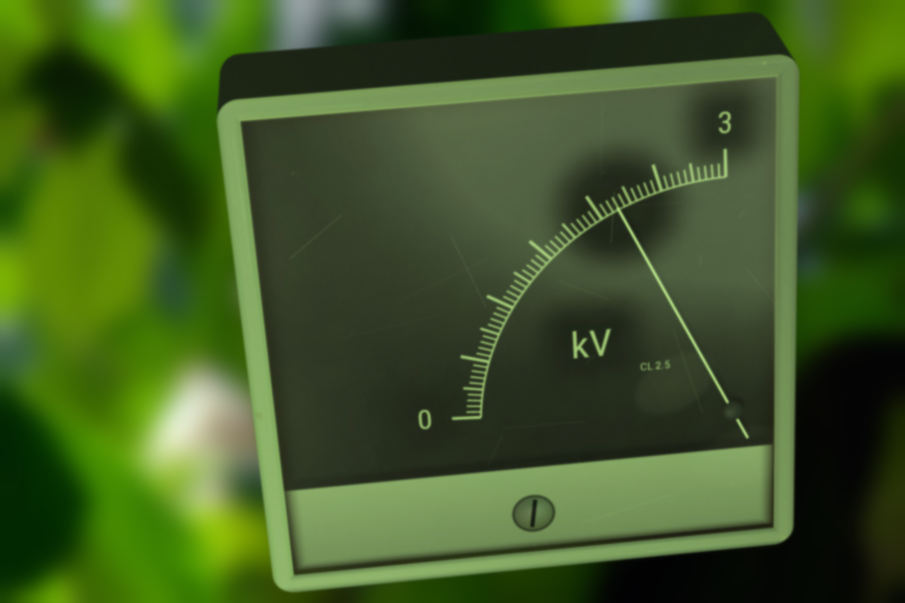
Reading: 2.15
